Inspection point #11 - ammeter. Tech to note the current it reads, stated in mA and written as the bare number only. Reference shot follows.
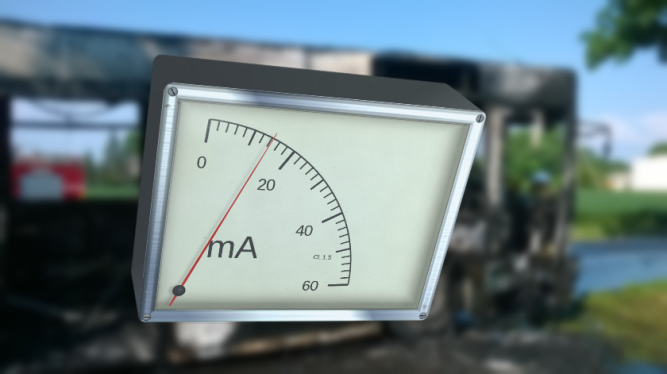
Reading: 14
